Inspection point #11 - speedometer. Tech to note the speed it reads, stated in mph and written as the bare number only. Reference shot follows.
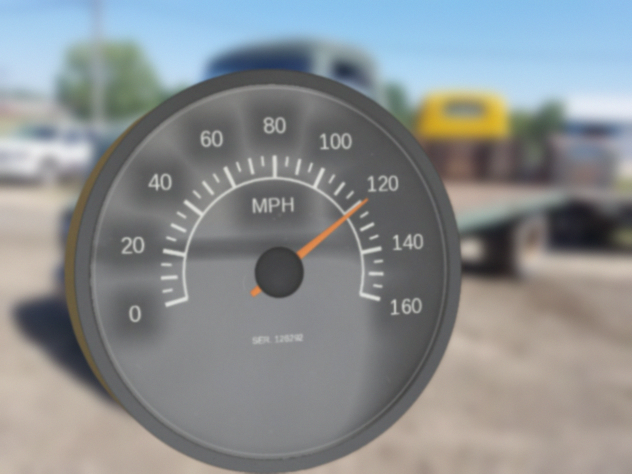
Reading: 120
